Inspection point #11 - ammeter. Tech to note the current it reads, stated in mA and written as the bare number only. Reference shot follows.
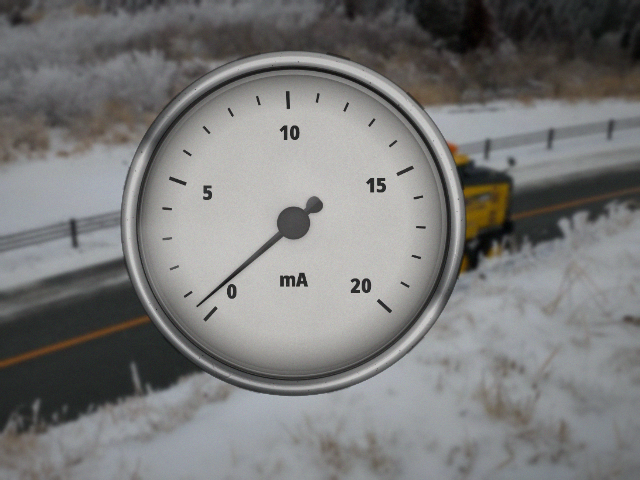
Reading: 0.5
